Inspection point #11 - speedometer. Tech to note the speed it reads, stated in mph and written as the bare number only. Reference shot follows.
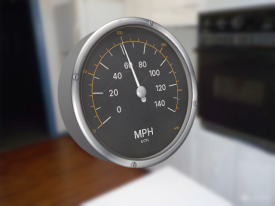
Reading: 60
